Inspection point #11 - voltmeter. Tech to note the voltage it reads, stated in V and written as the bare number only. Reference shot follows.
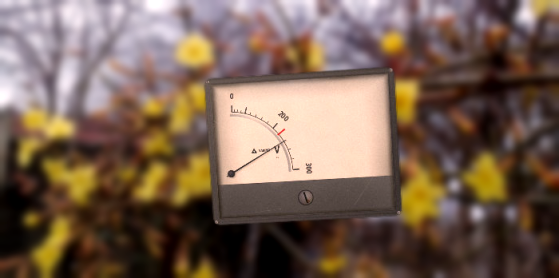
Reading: 240
